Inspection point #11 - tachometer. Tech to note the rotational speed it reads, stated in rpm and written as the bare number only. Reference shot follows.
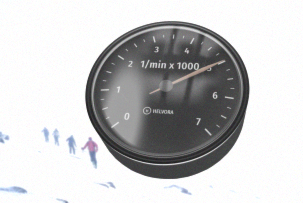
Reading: 5000
